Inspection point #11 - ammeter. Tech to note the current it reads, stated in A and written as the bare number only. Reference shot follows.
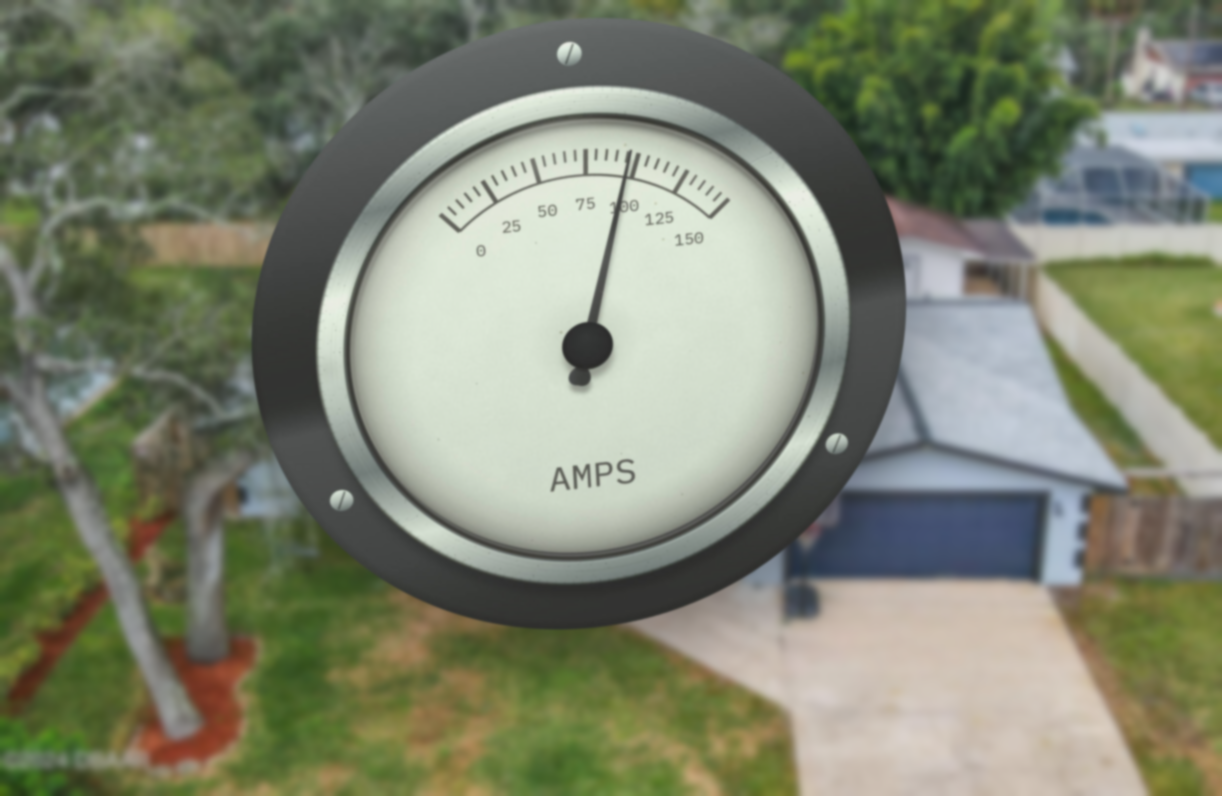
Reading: 95
